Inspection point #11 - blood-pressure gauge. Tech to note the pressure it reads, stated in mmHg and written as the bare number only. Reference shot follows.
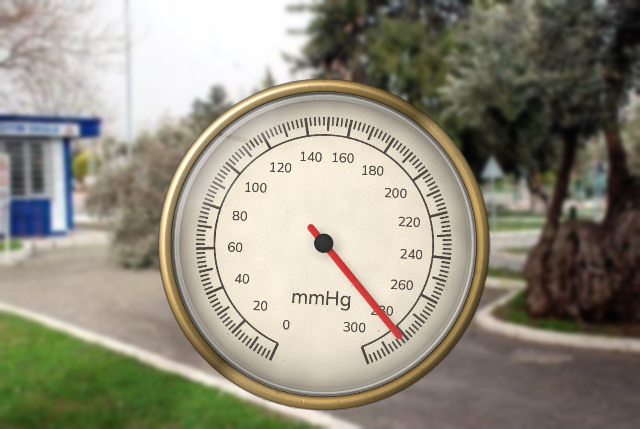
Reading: 282
